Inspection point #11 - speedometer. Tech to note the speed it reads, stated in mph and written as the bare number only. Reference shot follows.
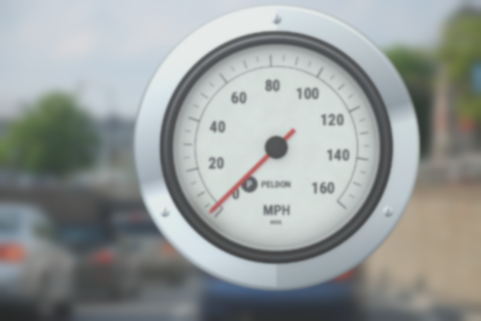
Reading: 2.5
